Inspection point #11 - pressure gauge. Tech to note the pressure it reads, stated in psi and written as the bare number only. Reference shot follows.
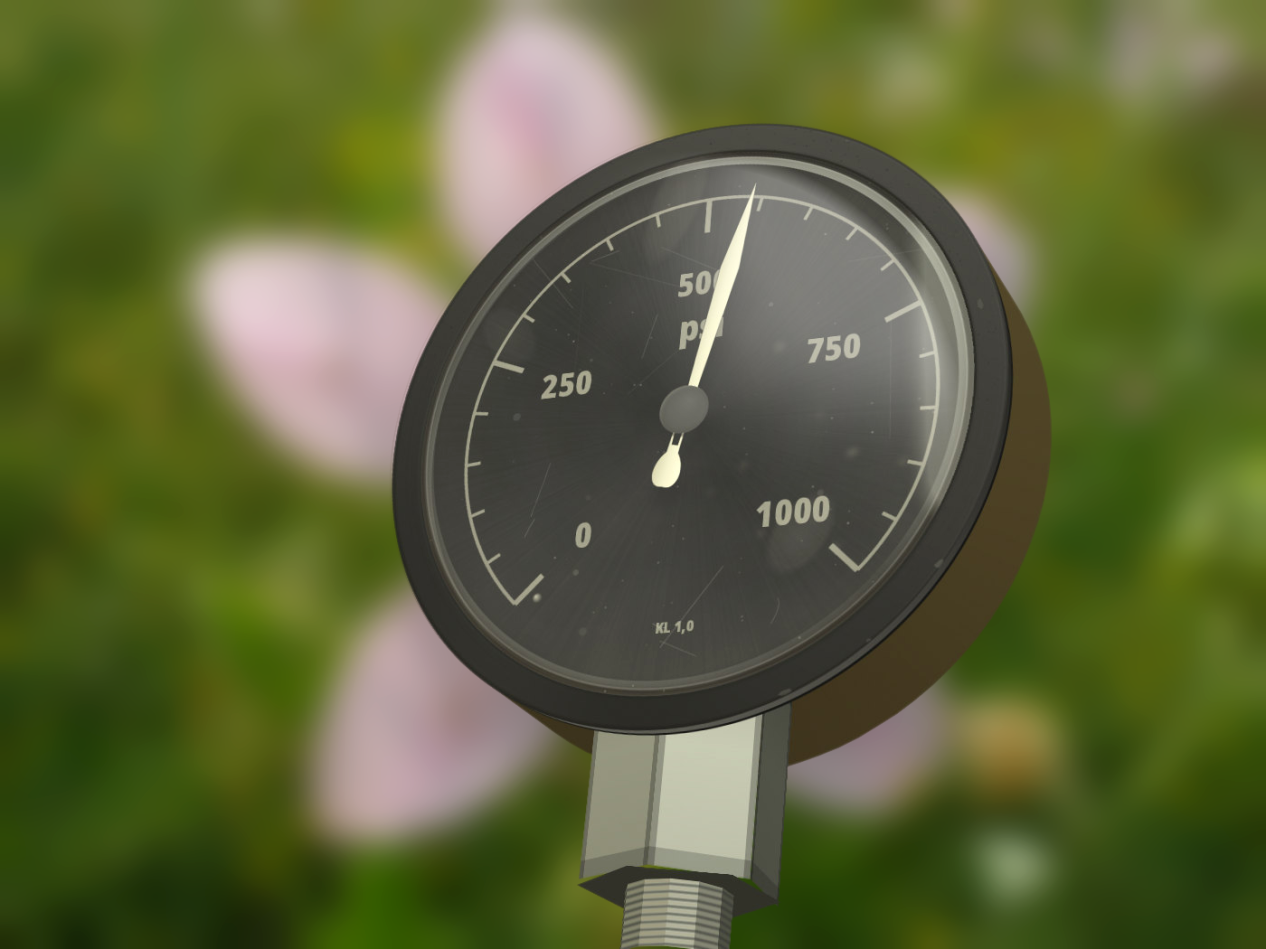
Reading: 550
